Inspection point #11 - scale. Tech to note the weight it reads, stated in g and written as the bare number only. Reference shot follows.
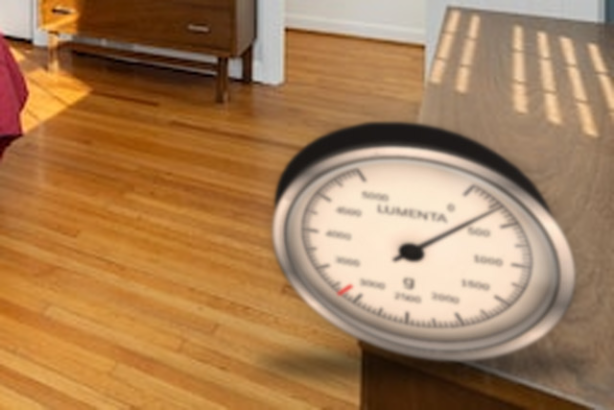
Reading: 250
